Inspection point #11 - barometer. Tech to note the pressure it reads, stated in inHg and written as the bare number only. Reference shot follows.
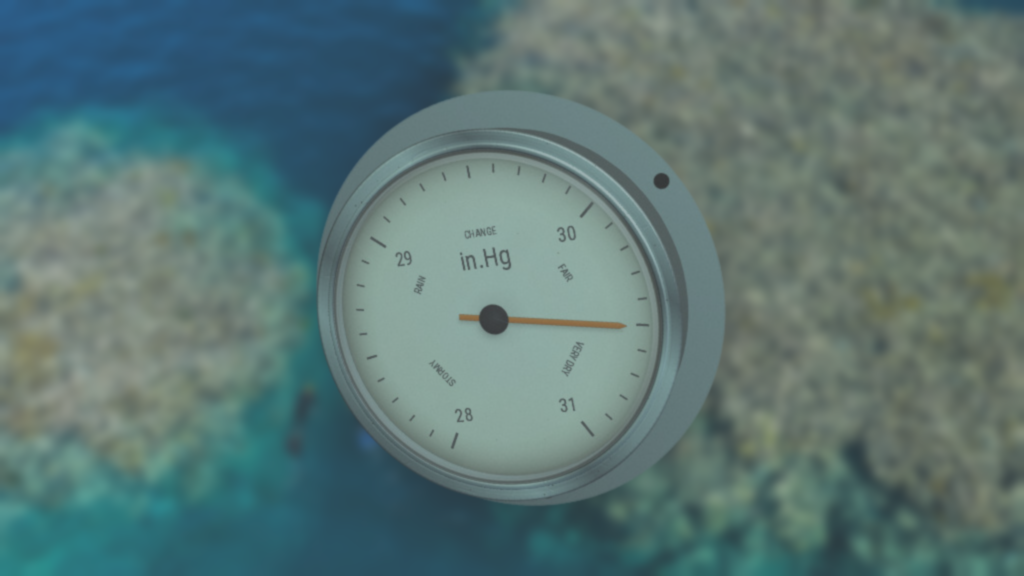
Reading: 30.5
